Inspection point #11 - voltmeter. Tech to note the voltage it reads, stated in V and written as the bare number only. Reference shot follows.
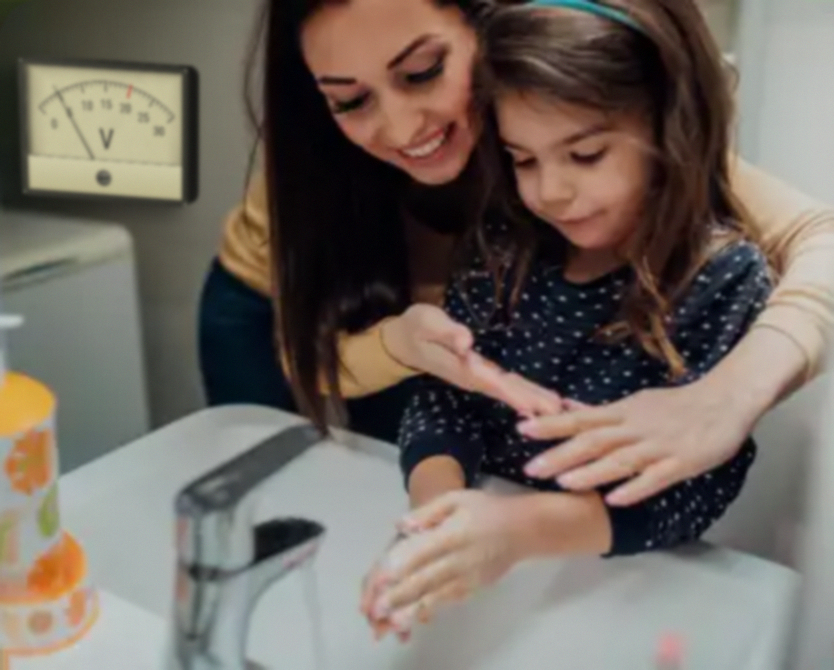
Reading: 5
